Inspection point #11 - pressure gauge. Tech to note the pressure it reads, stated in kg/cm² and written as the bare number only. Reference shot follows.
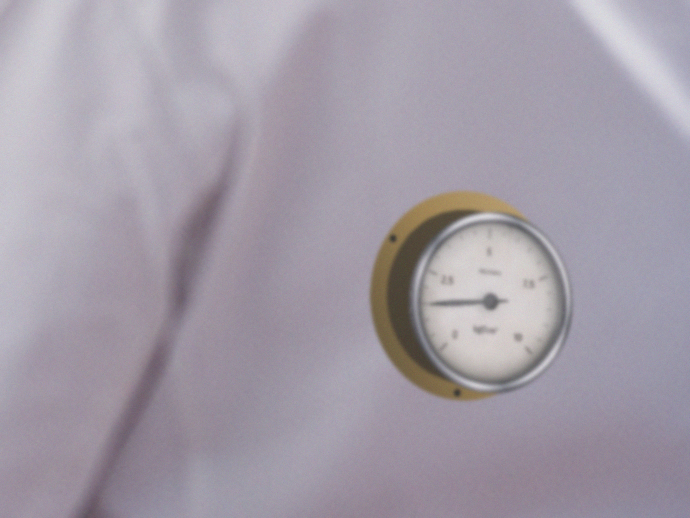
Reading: 1.5
